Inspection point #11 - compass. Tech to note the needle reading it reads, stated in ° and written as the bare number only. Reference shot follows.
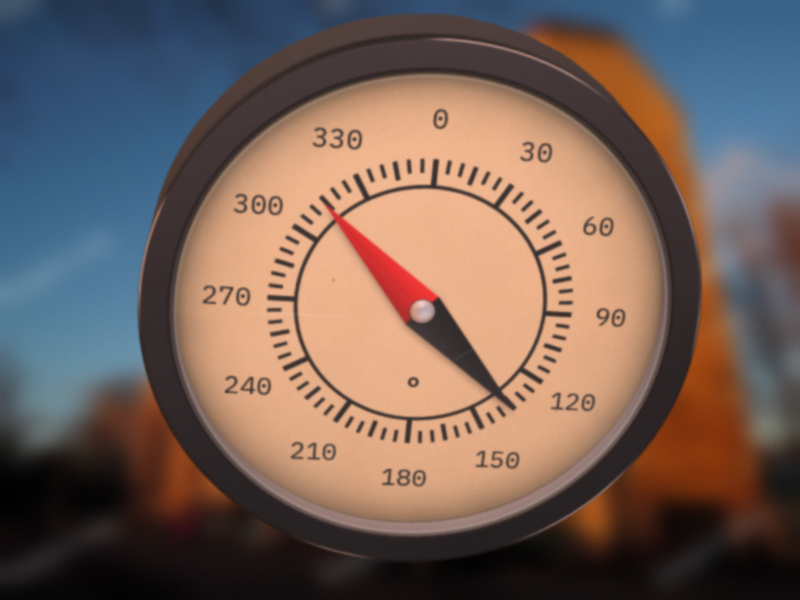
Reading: 315
